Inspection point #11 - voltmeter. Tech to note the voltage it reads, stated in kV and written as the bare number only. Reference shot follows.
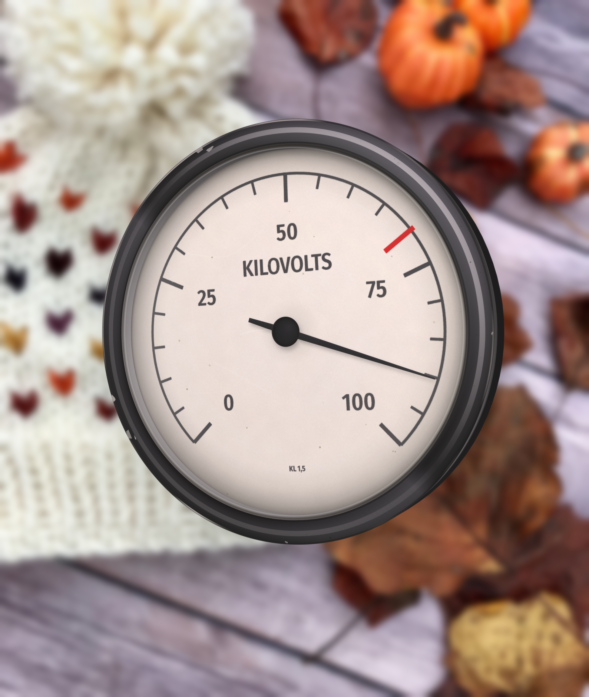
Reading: 90
